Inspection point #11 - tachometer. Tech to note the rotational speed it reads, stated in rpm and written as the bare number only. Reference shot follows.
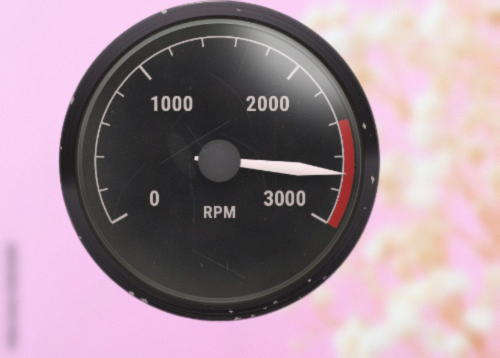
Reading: 2700
